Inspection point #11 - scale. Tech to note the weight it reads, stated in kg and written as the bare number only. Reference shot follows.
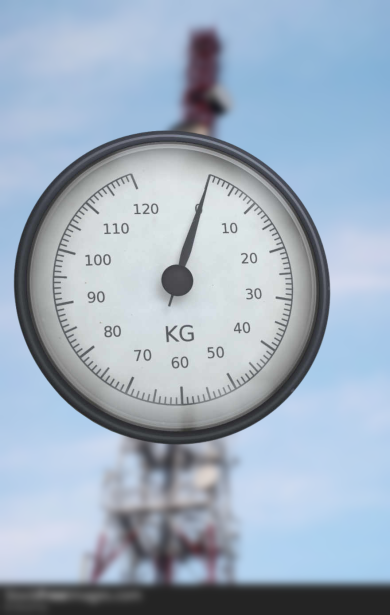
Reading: 0
